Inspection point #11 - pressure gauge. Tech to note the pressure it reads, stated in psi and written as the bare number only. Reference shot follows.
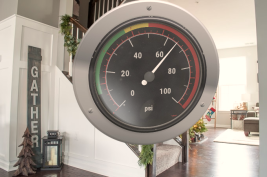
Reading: 65
